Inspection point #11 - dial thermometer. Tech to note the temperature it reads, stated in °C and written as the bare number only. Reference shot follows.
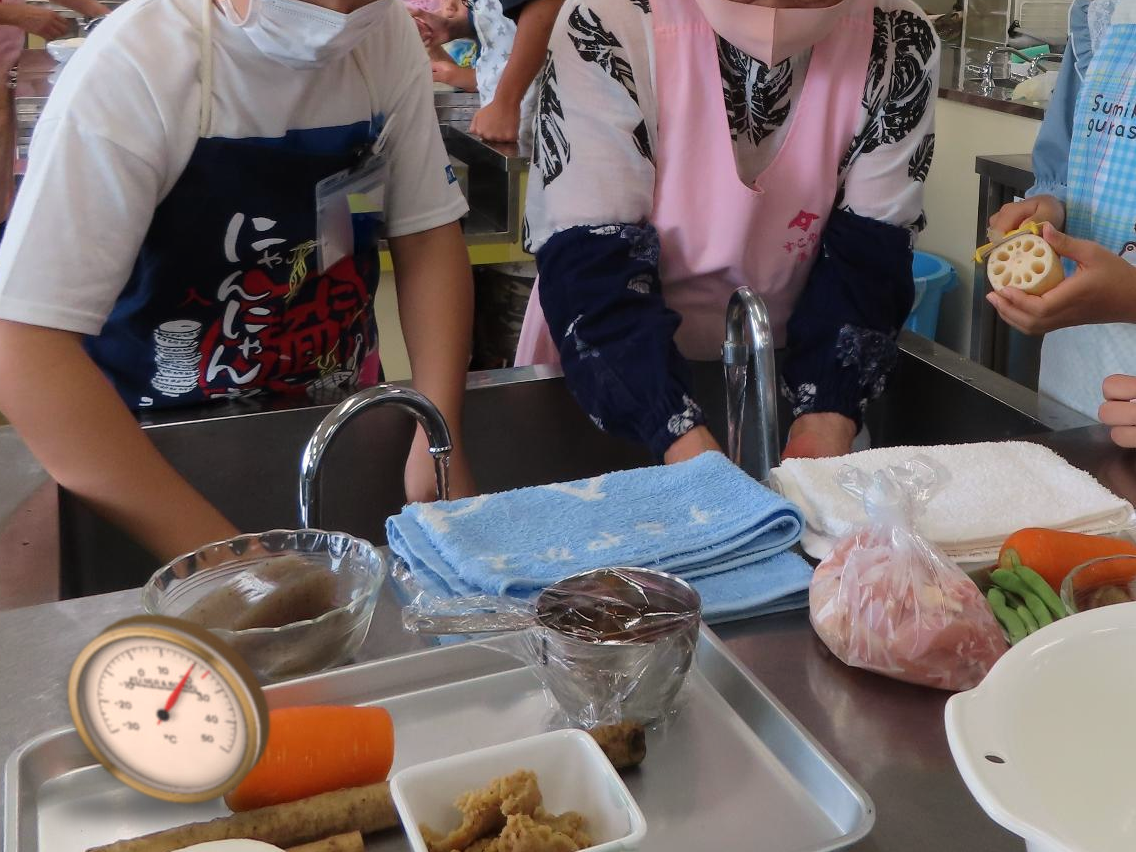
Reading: 20
